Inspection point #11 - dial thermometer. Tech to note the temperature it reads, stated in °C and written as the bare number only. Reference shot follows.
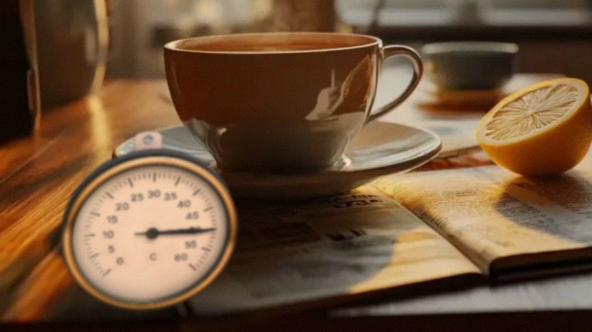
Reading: 50
